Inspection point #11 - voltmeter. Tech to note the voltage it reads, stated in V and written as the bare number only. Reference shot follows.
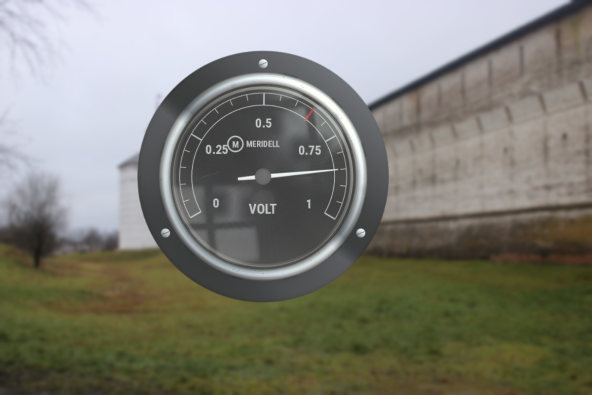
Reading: 0.85
